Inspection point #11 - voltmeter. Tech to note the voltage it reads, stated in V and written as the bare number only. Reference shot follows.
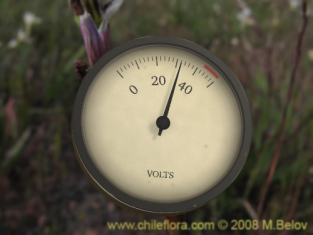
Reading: 32
